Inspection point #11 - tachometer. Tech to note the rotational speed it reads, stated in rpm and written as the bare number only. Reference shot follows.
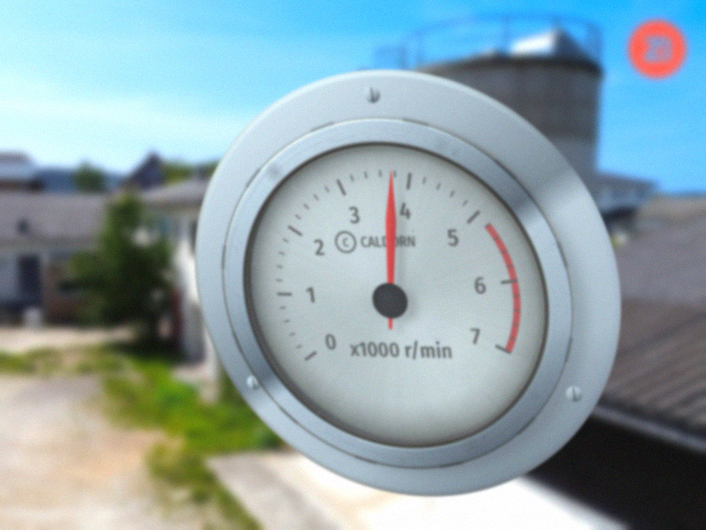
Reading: 3800
